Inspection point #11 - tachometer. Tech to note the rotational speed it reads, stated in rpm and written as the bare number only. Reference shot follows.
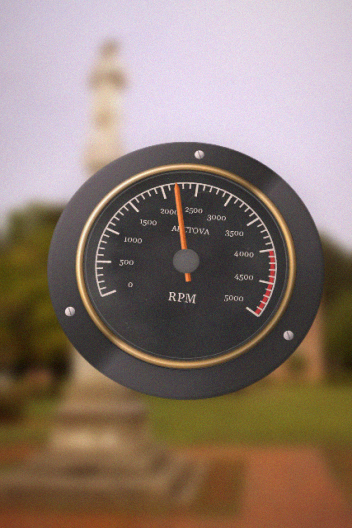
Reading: 2200
